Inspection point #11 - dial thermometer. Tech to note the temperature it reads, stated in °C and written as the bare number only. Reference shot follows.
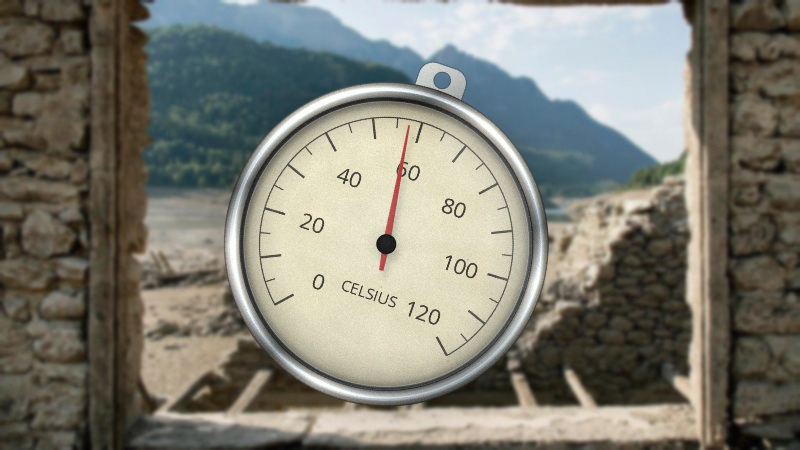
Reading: 57.5
